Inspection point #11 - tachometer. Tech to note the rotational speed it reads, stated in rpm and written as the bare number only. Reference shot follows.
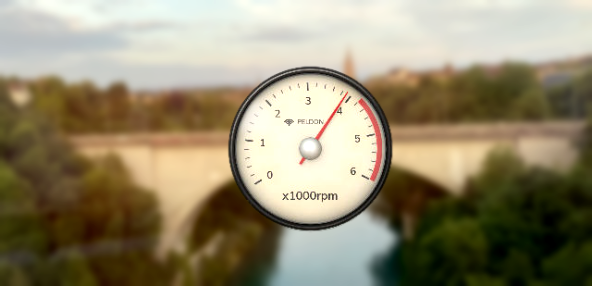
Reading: 3900
